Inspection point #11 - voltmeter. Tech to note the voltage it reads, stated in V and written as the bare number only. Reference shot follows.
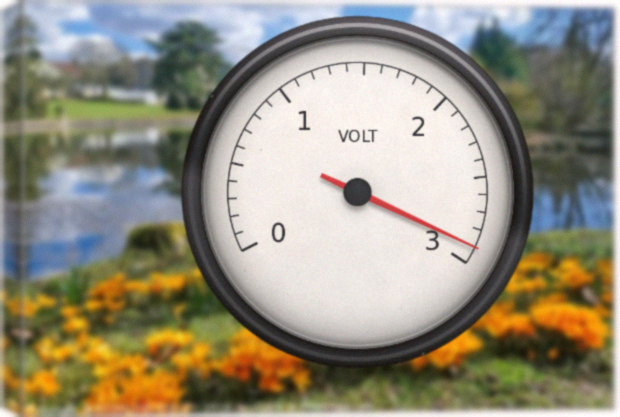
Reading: 2.9
